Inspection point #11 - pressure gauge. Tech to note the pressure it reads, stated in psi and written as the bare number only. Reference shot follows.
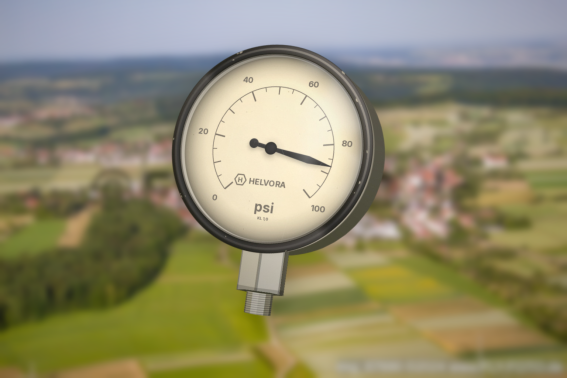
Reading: 87.5
